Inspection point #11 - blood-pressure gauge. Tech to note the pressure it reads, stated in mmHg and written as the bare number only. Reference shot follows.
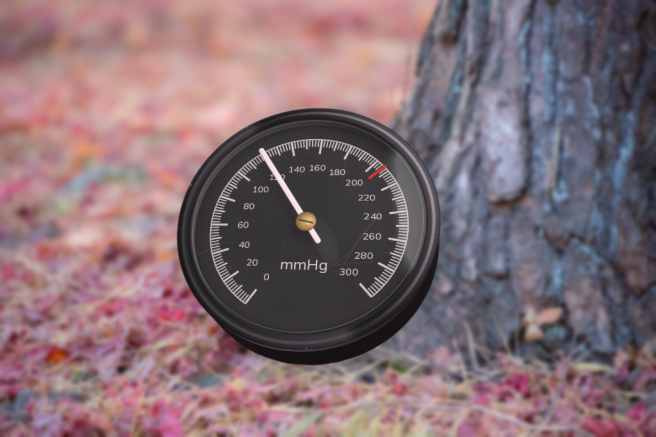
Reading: 120
